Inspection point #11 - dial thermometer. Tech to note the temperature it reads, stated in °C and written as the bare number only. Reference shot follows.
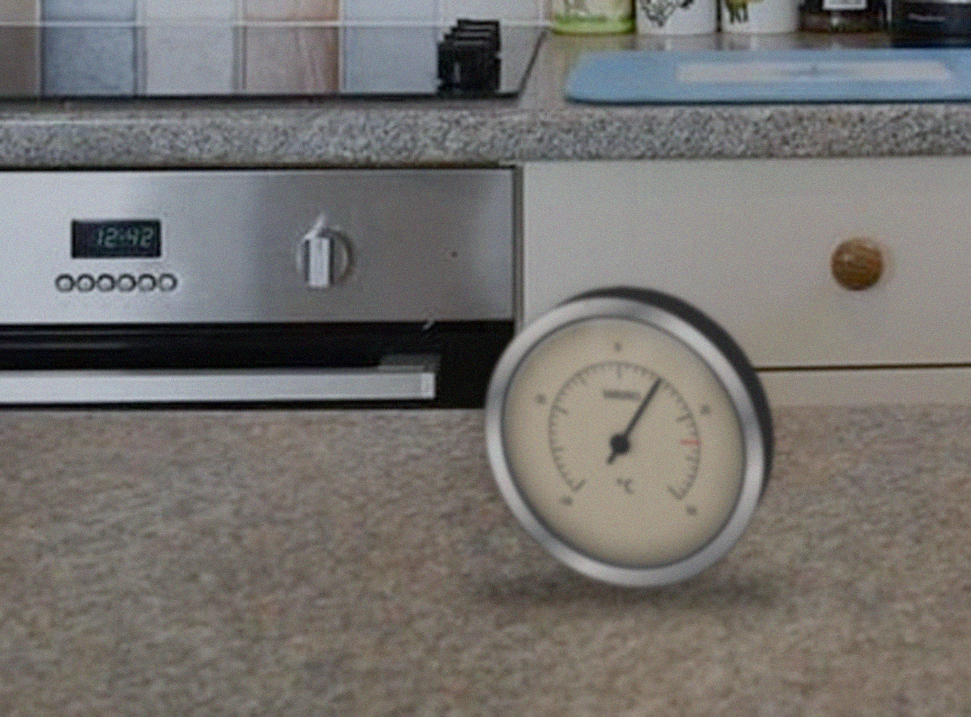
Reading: 12.5
